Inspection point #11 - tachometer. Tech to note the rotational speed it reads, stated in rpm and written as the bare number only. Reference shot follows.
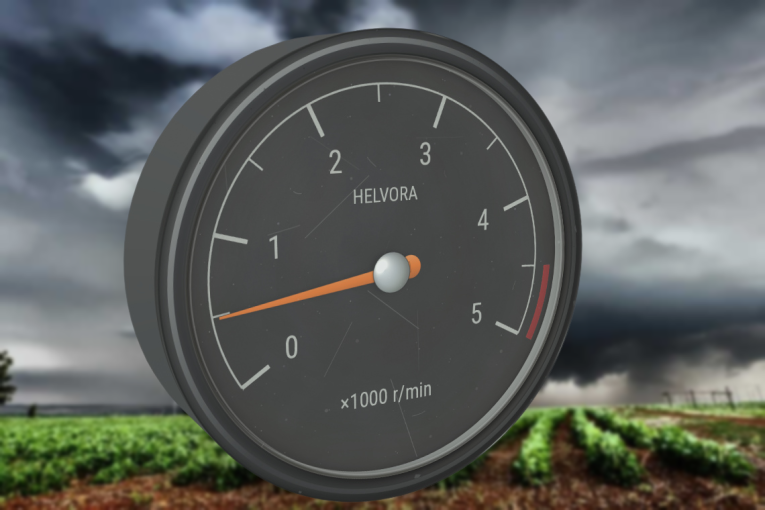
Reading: 500
